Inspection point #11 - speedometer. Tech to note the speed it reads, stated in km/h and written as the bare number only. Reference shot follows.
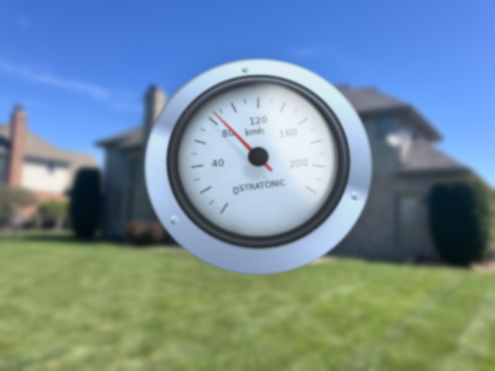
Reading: 85
